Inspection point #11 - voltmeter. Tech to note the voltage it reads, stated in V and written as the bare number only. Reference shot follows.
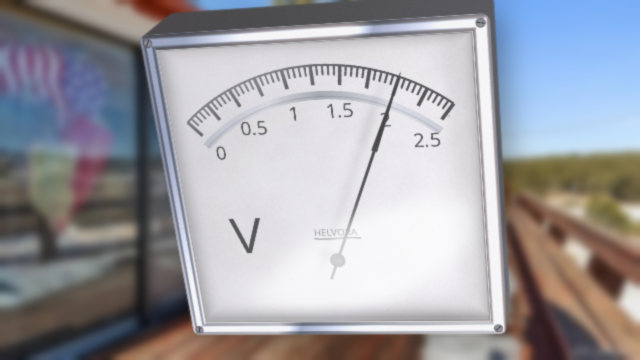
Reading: 2
